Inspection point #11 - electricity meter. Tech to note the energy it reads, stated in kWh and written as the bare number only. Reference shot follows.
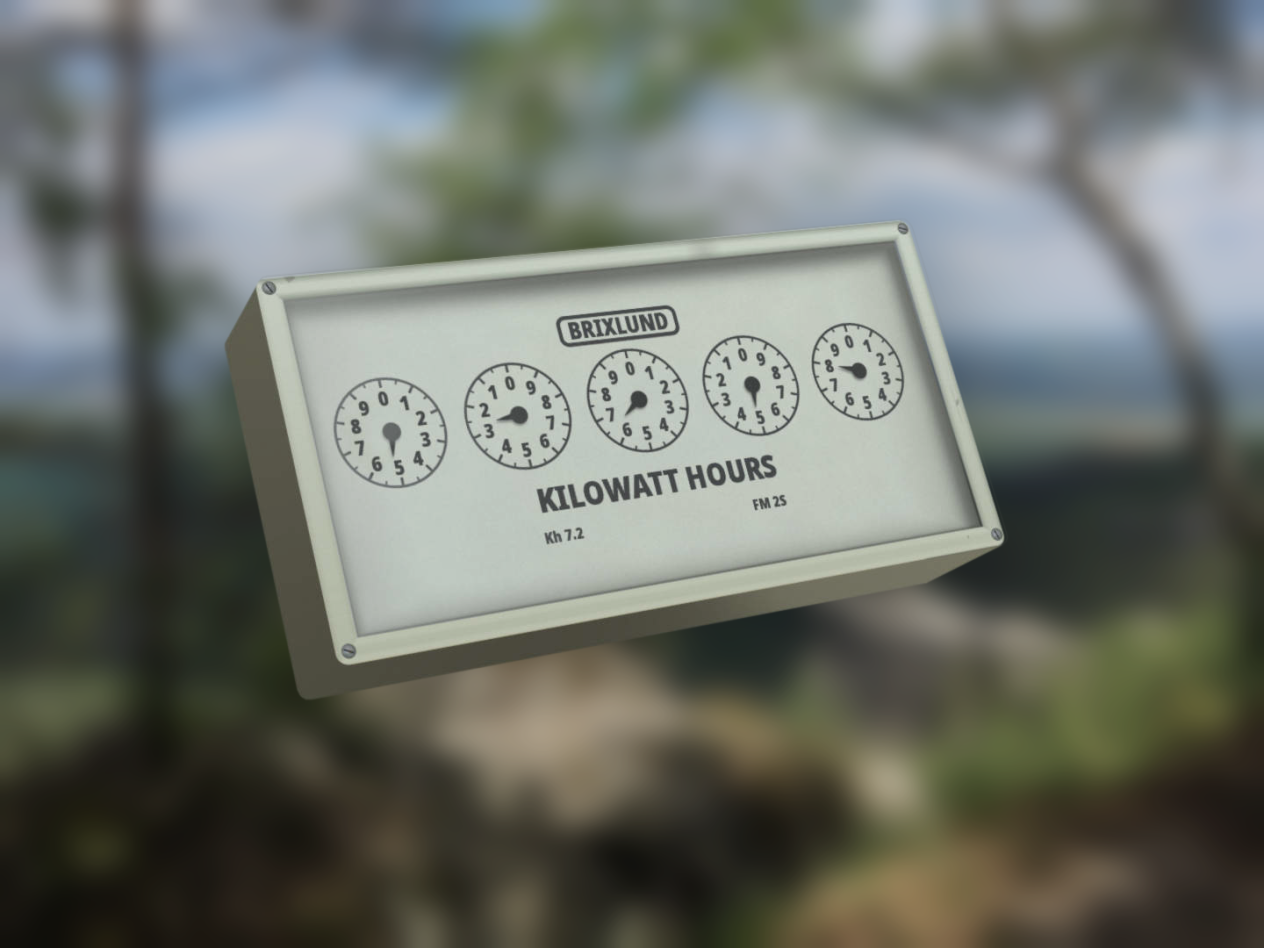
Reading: 52648
